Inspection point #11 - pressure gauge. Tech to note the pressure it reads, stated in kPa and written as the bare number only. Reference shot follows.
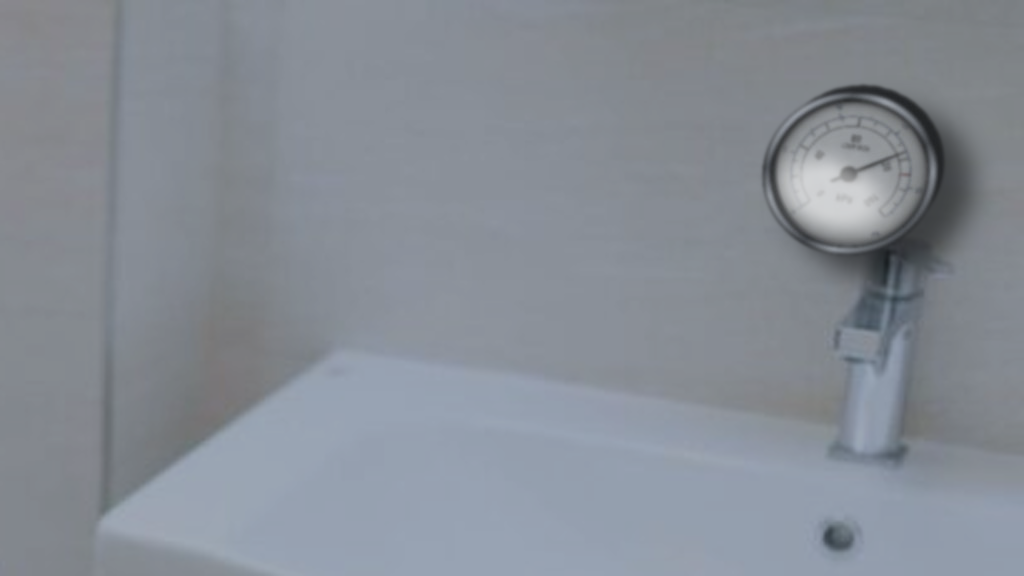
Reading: 115
